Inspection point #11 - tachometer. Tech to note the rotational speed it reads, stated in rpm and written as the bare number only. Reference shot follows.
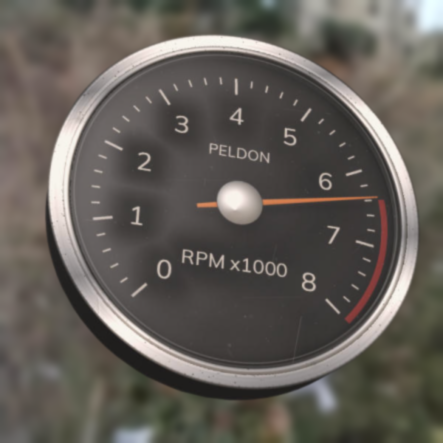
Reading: 6400
